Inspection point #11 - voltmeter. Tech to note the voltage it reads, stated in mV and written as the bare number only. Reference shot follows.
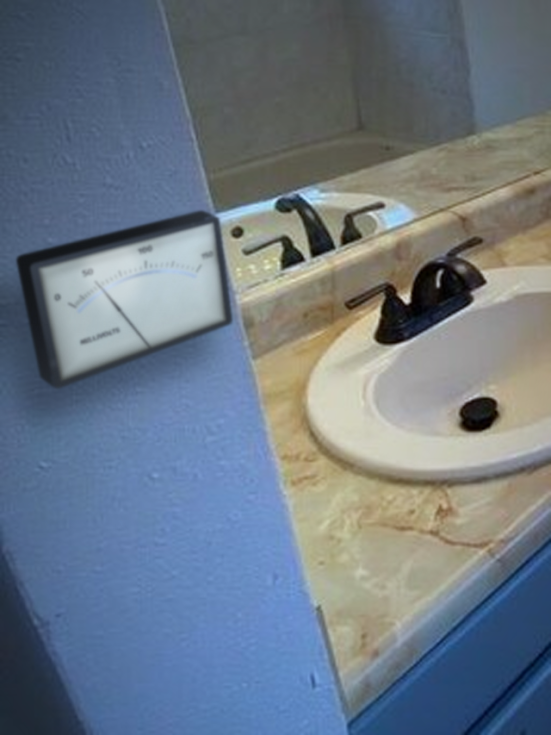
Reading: 50
